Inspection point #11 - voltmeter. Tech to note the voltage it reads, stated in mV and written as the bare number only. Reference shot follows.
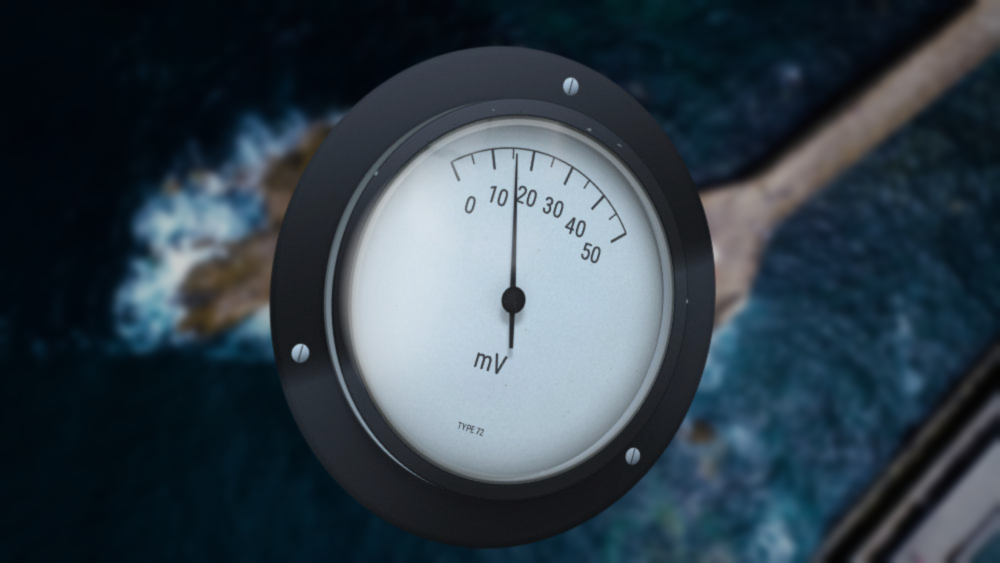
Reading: 15
